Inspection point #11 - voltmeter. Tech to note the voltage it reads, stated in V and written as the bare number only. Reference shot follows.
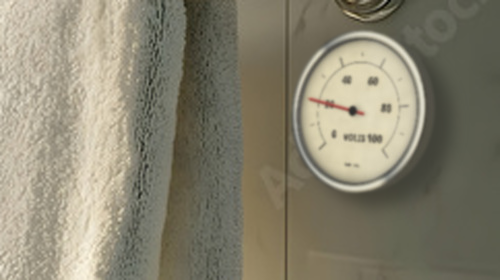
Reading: 20
